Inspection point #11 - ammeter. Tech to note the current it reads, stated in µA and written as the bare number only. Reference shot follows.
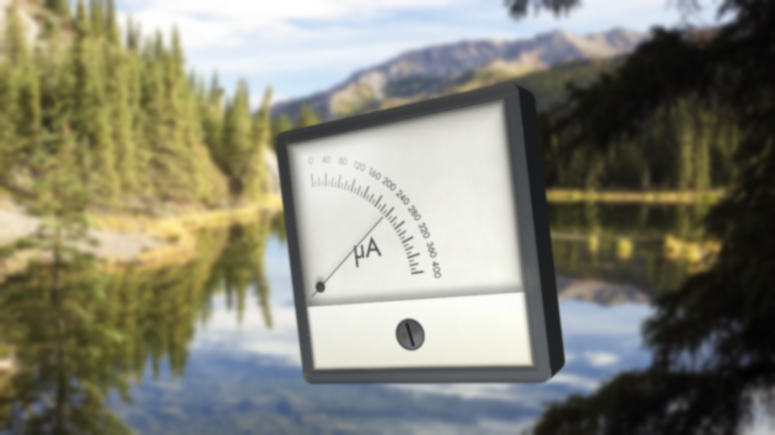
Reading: 240
